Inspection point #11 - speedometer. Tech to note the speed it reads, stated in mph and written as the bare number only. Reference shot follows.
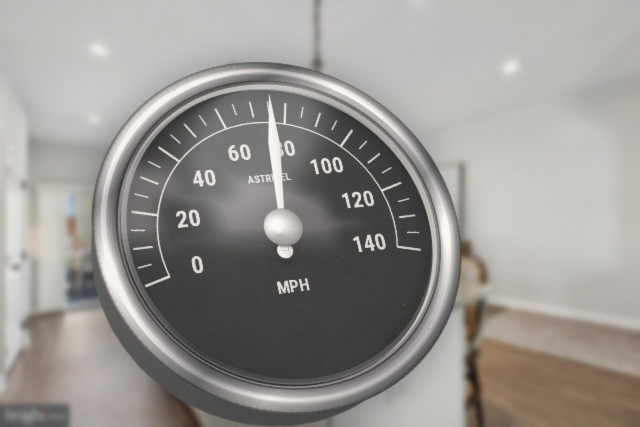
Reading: 75
